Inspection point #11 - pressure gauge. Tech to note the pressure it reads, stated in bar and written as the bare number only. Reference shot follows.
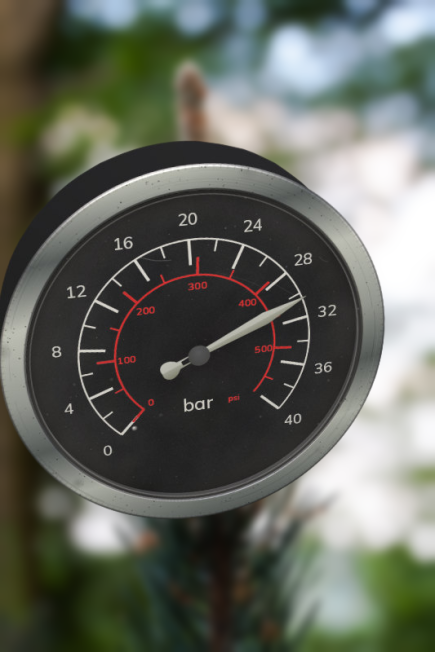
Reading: 30
